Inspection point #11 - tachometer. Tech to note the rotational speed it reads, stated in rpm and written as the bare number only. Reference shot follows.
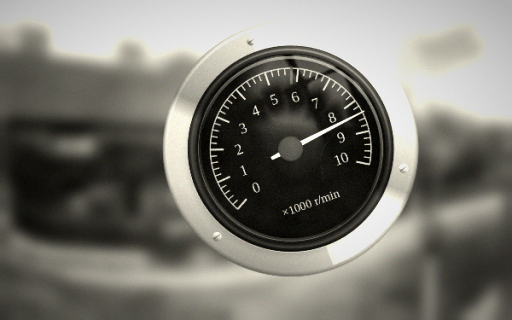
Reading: 8400
